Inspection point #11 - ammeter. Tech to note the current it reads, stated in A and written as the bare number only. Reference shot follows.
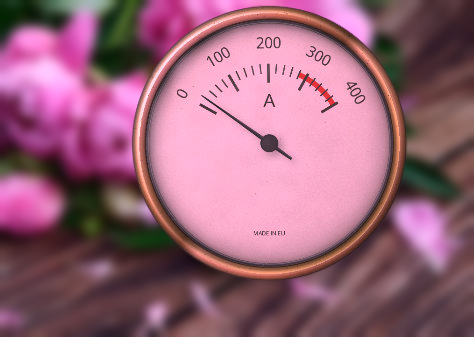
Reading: 20
